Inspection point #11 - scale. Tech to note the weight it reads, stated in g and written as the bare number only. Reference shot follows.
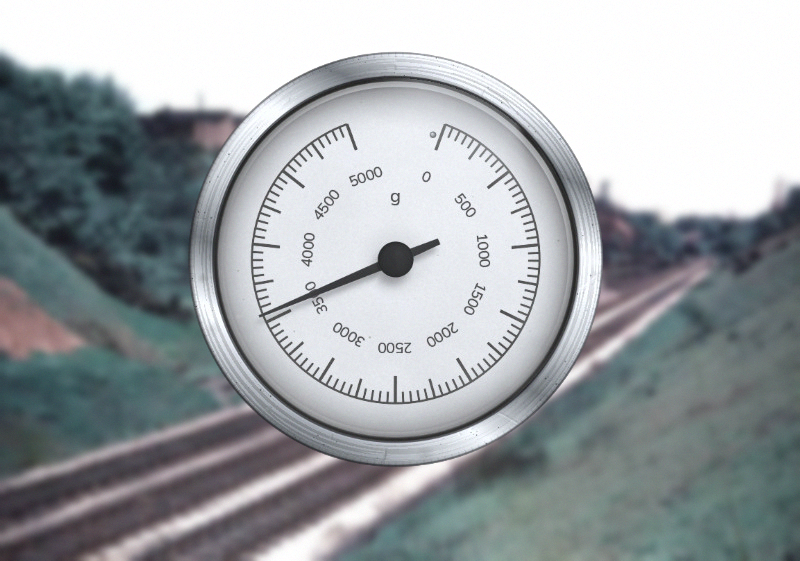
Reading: 3550
